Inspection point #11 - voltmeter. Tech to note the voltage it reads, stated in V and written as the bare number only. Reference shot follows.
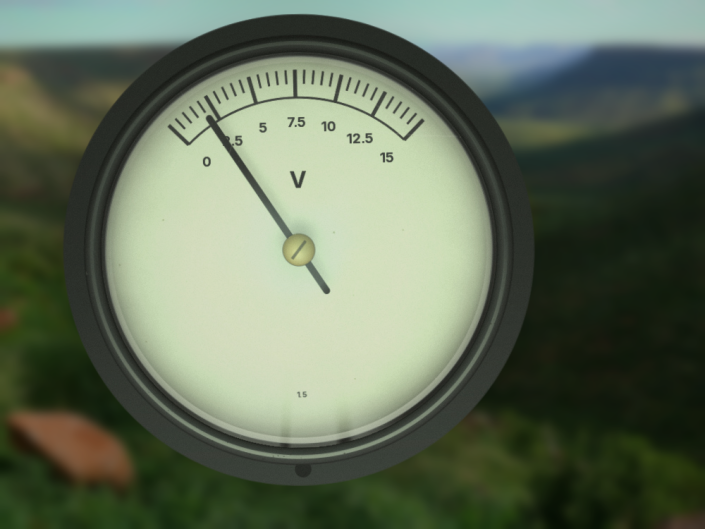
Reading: 2
